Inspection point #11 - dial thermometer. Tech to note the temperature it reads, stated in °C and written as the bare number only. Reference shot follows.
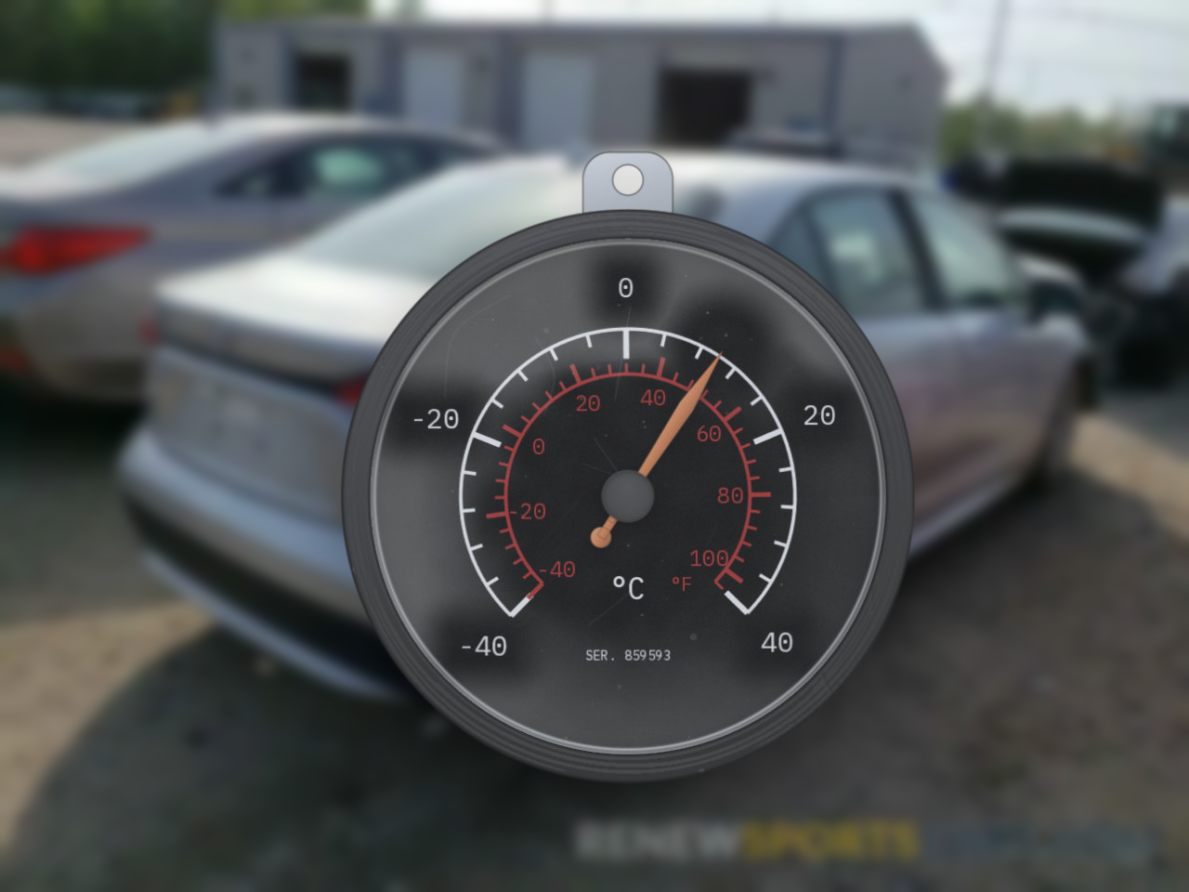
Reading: 10
